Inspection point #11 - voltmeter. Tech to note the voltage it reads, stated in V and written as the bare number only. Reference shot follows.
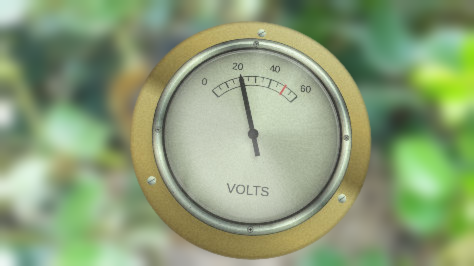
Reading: 20
